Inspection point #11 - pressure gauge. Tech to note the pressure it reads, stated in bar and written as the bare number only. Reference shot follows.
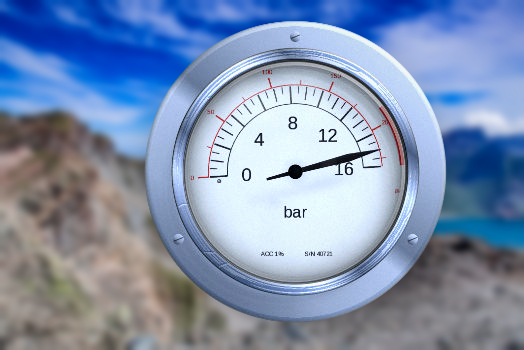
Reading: 15
